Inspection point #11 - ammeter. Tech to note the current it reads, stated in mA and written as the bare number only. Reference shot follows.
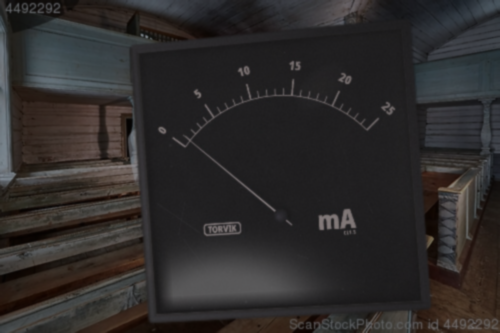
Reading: 1
